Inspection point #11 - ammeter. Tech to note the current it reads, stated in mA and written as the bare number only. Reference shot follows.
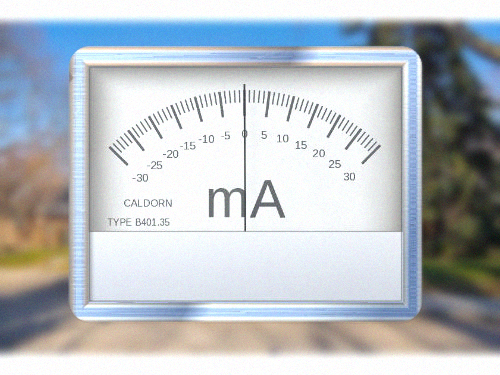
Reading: 0
